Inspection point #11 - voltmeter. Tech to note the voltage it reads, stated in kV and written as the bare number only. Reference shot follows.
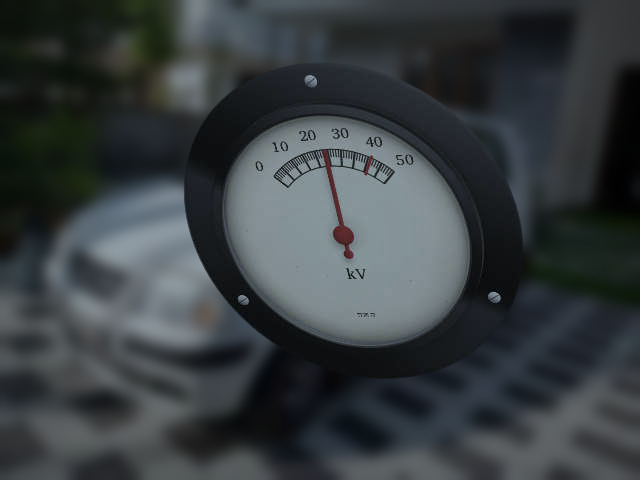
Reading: 25
